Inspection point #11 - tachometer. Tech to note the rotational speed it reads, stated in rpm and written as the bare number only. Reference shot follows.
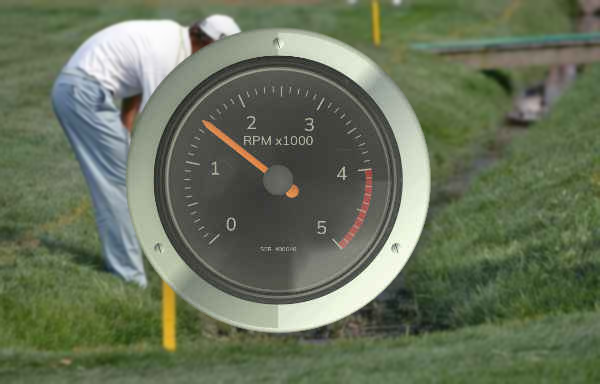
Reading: 1500
